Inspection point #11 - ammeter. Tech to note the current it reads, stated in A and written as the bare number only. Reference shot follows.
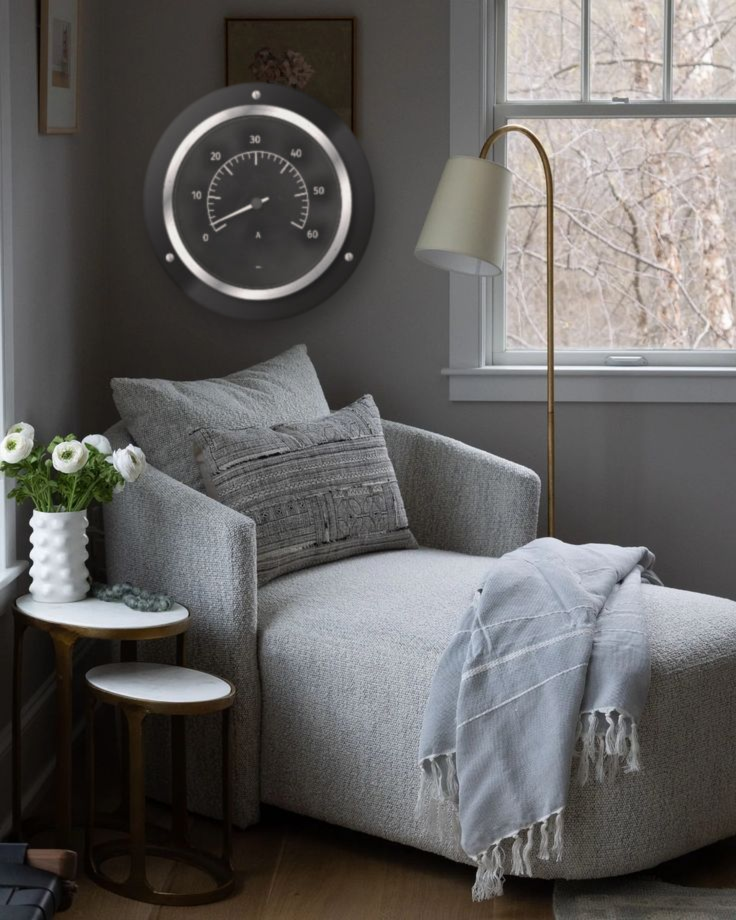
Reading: 2
